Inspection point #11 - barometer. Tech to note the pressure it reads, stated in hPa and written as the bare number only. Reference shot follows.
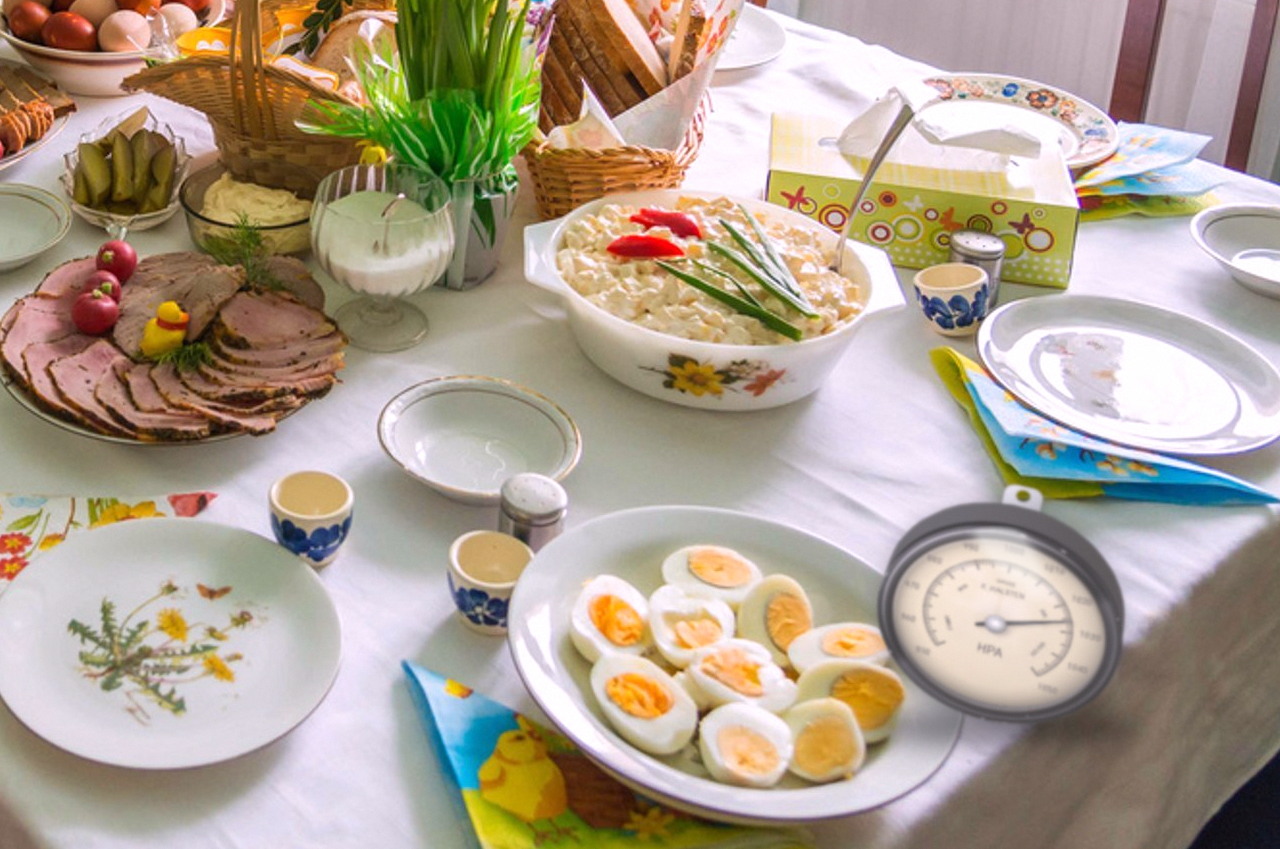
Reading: 1025
